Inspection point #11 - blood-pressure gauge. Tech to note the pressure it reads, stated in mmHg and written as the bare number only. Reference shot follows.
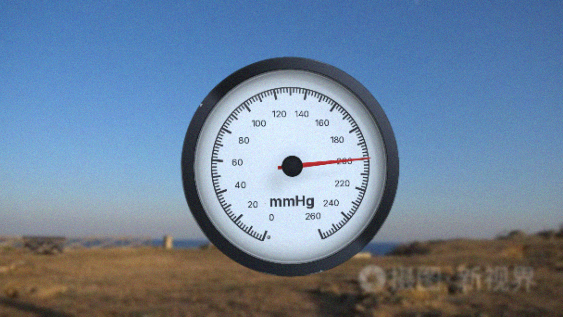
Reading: 200
